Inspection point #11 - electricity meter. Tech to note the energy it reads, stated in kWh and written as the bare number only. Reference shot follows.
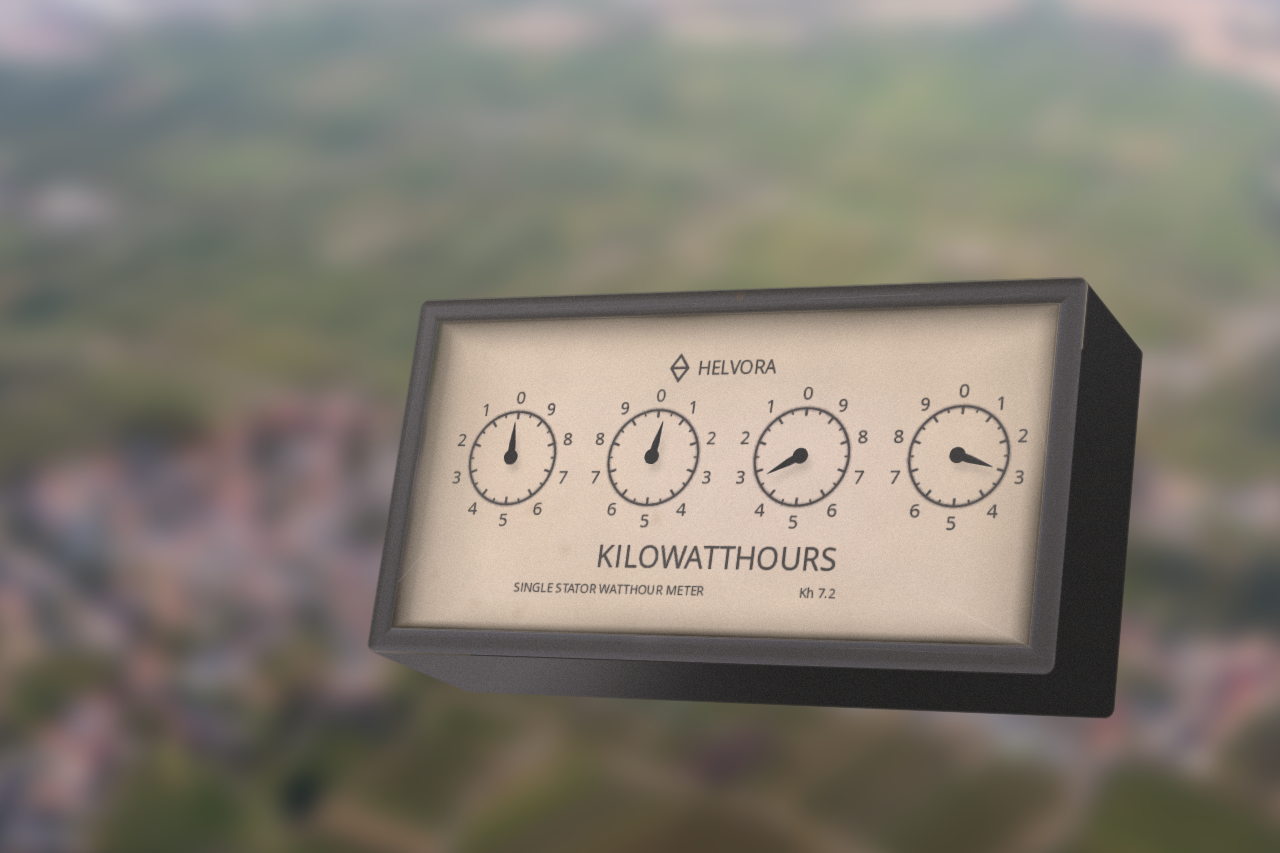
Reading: 33
